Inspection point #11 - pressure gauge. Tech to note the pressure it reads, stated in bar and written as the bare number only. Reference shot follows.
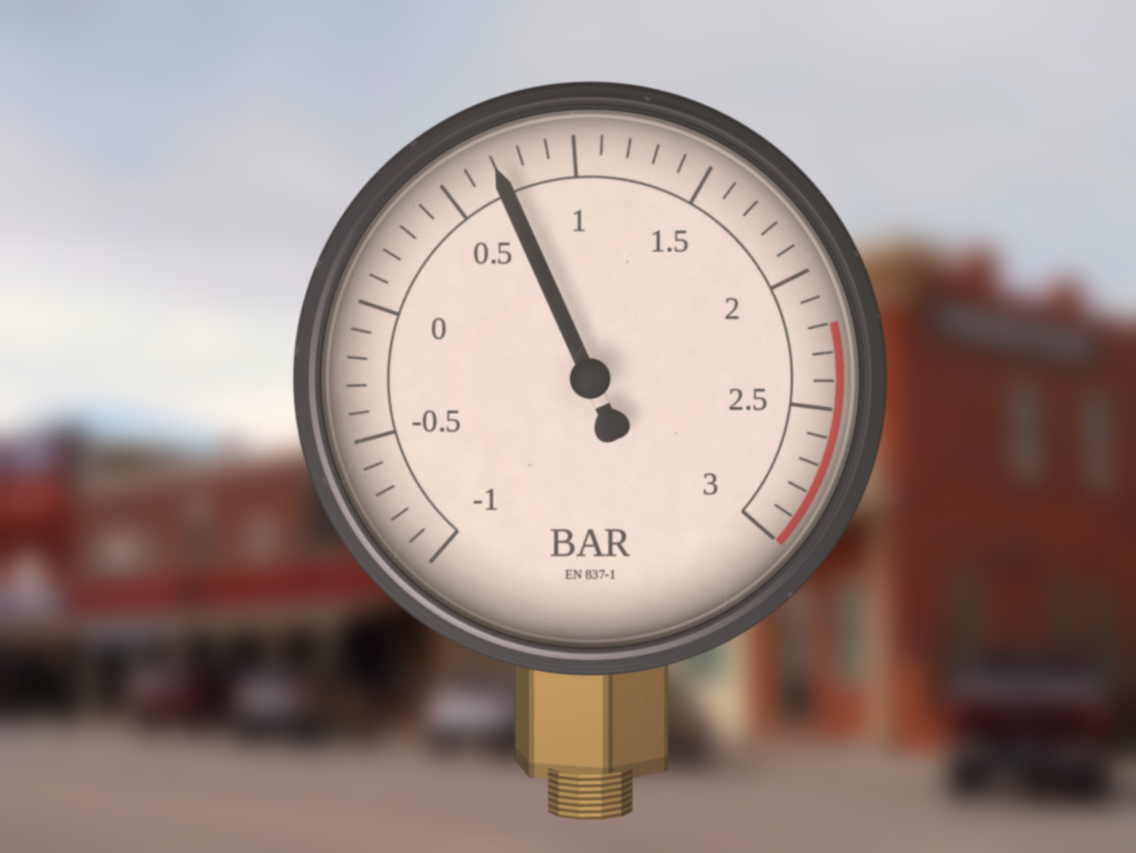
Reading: 0.7
